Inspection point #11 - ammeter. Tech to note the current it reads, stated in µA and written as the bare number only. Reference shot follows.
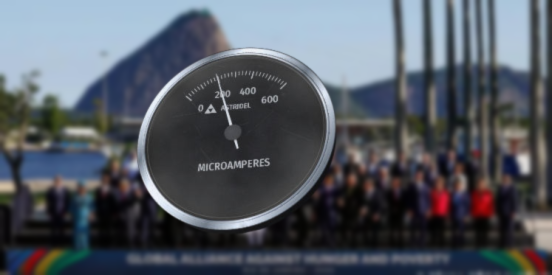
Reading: 200
